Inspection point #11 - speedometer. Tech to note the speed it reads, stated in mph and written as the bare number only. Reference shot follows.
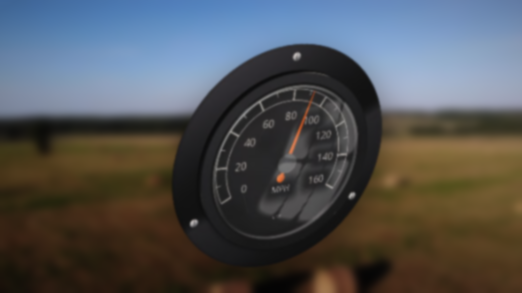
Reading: 90
